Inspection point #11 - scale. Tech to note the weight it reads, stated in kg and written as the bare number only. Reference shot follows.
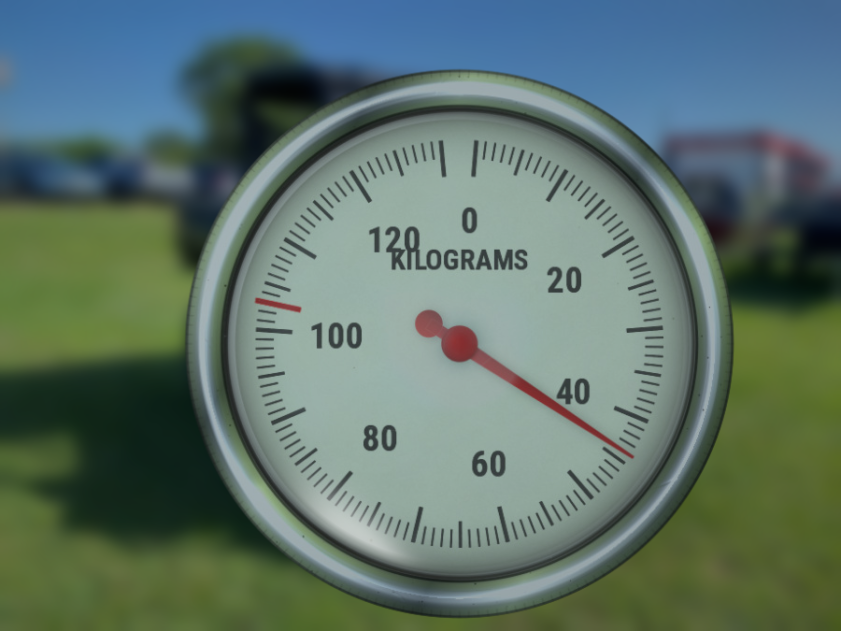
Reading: 44
